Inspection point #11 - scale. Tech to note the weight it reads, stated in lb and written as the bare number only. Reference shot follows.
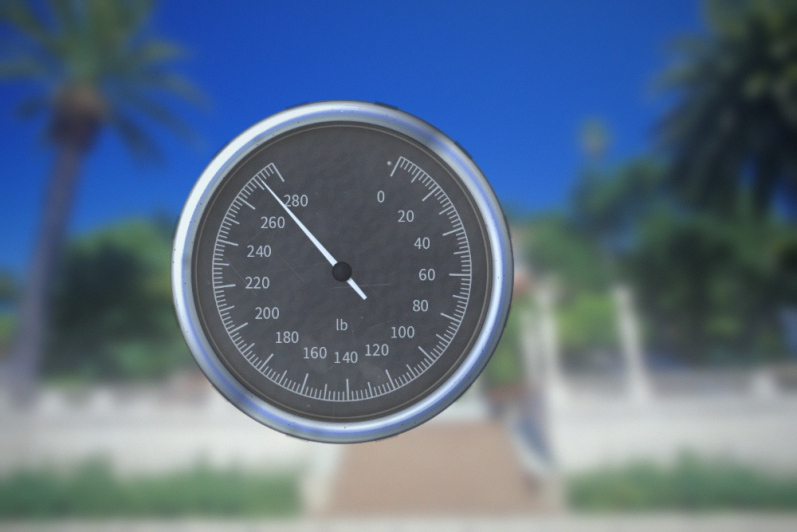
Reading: 272
